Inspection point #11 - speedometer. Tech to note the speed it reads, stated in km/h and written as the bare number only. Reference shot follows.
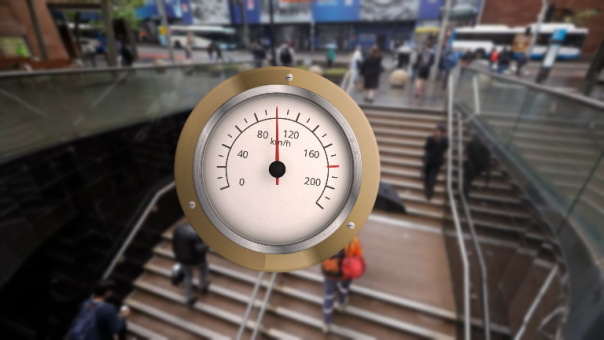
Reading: 100
